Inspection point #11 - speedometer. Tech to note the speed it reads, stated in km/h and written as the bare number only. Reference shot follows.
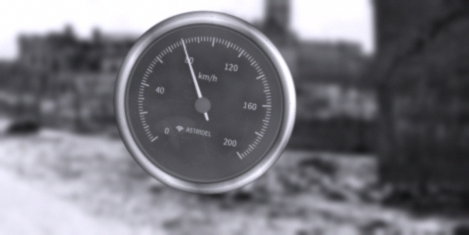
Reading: 80
